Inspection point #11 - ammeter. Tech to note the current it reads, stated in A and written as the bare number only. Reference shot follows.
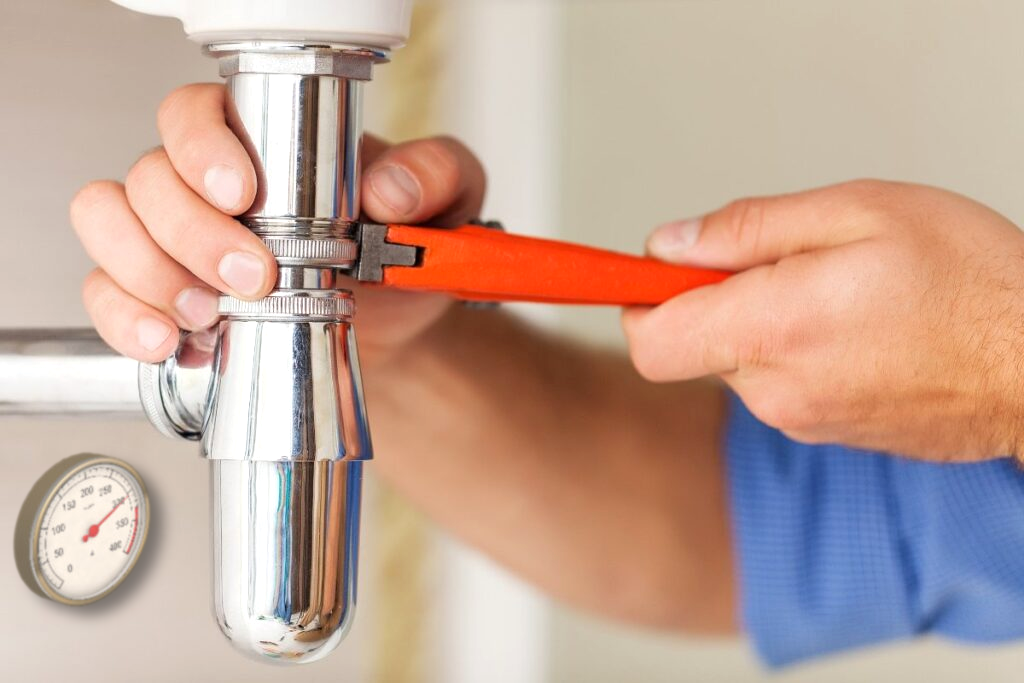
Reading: 300
